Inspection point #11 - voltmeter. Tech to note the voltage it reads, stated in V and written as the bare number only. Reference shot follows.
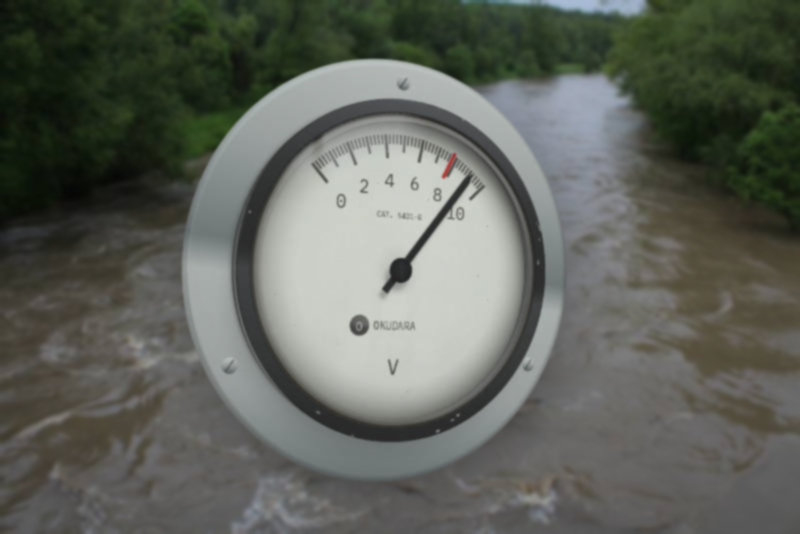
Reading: 9
